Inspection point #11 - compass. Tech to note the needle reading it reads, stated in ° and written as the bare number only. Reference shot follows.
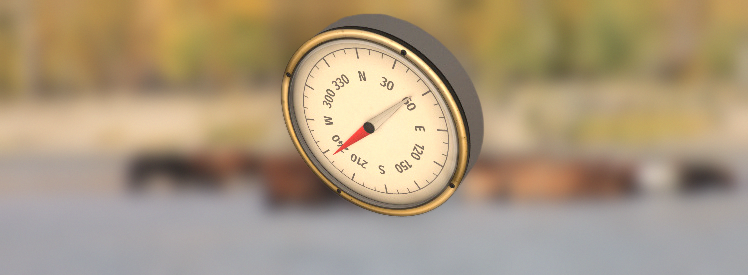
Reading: 235
